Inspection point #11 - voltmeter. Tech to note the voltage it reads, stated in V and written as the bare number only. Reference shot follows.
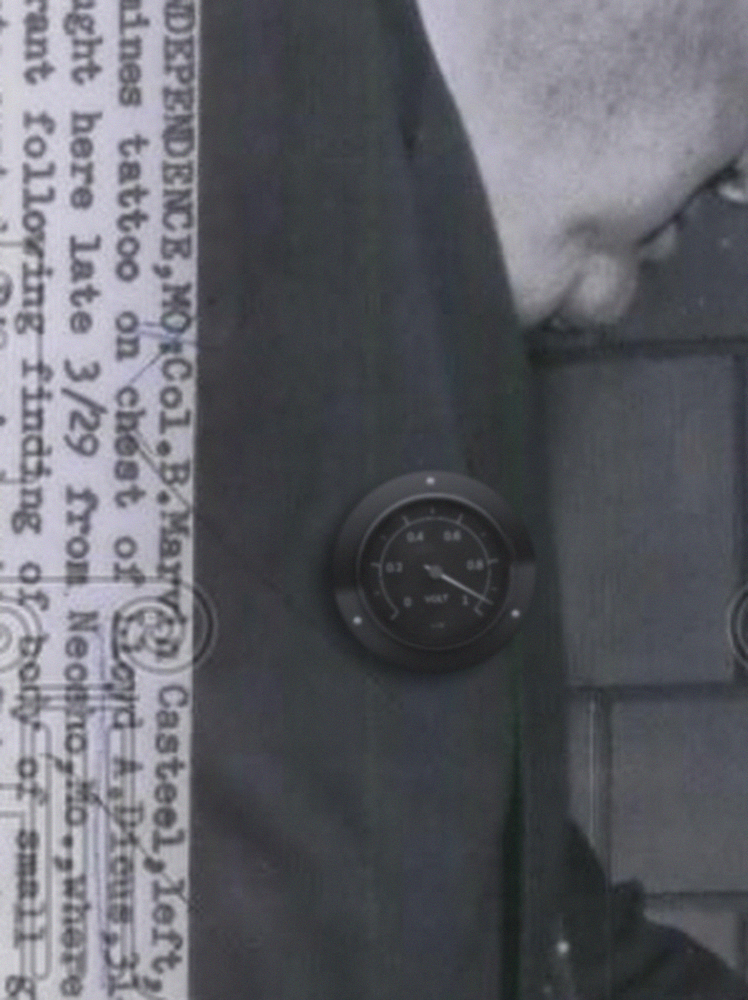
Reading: 0.95
